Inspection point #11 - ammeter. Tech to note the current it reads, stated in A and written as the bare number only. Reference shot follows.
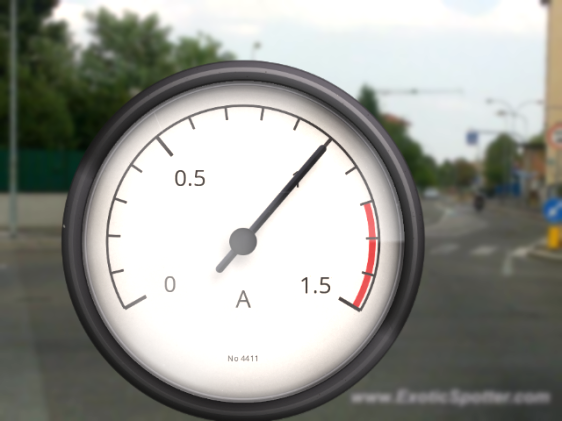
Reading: 1
